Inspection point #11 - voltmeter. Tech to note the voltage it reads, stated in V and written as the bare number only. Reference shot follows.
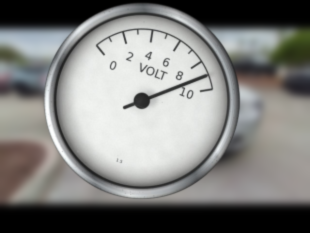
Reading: 9
